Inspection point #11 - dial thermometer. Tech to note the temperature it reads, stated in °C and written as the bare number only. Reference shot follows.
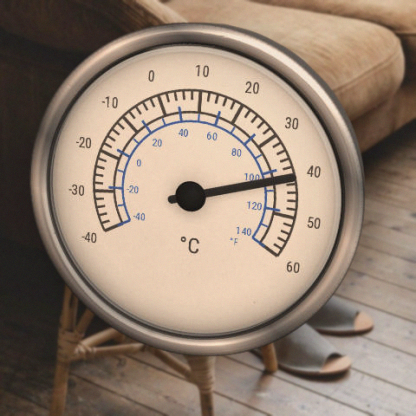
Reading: 40
